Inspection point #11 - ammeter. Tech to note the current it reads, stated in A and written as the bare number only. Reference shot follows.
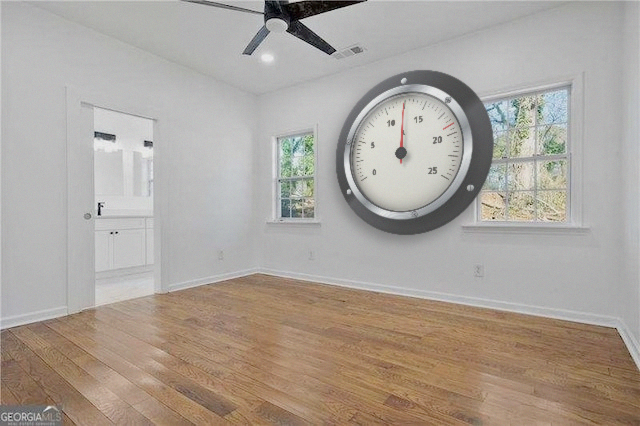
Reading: 12.5
